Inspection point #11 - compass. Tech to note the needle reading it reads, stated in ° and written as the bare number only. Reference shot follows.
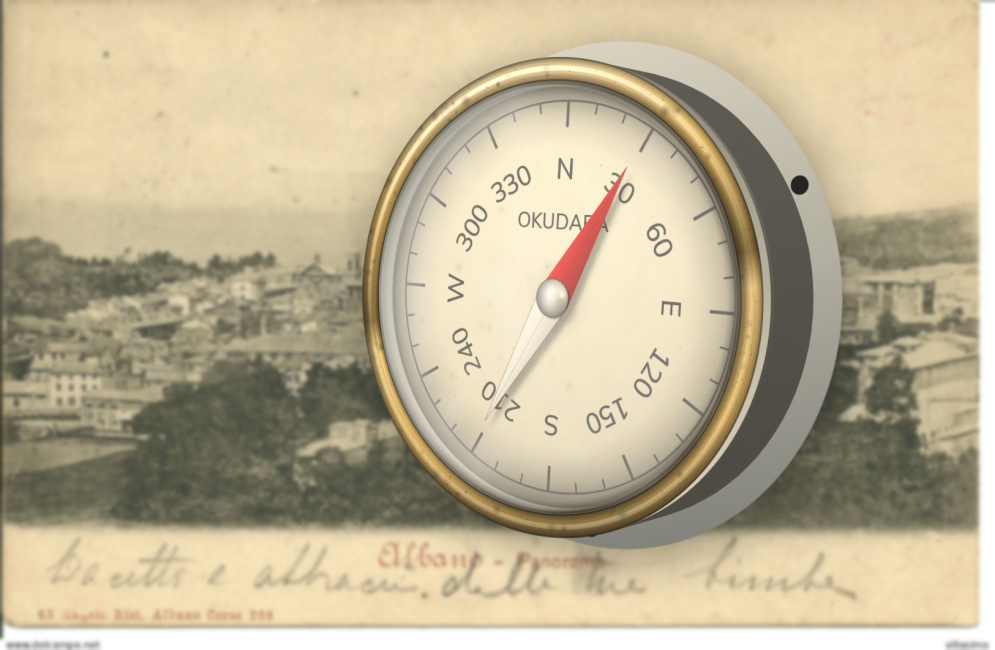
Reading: 30
